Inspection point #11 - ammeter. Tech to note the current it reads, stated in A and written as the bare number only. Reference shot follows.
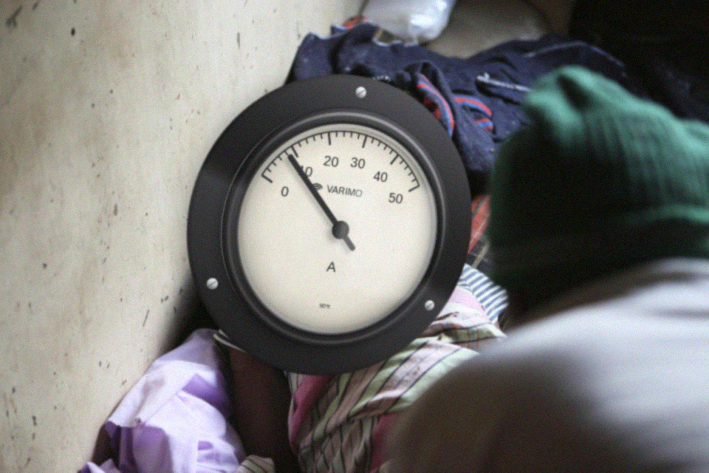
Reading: 8
